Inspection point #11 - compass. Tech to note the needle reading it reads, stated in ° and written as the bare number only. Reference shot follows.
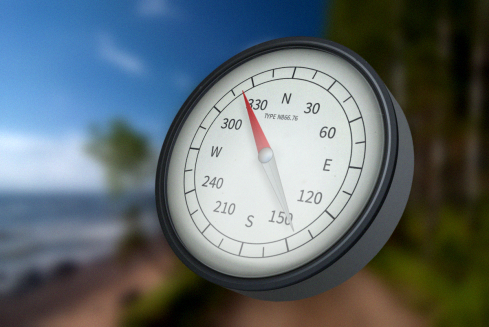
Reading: 322.5
